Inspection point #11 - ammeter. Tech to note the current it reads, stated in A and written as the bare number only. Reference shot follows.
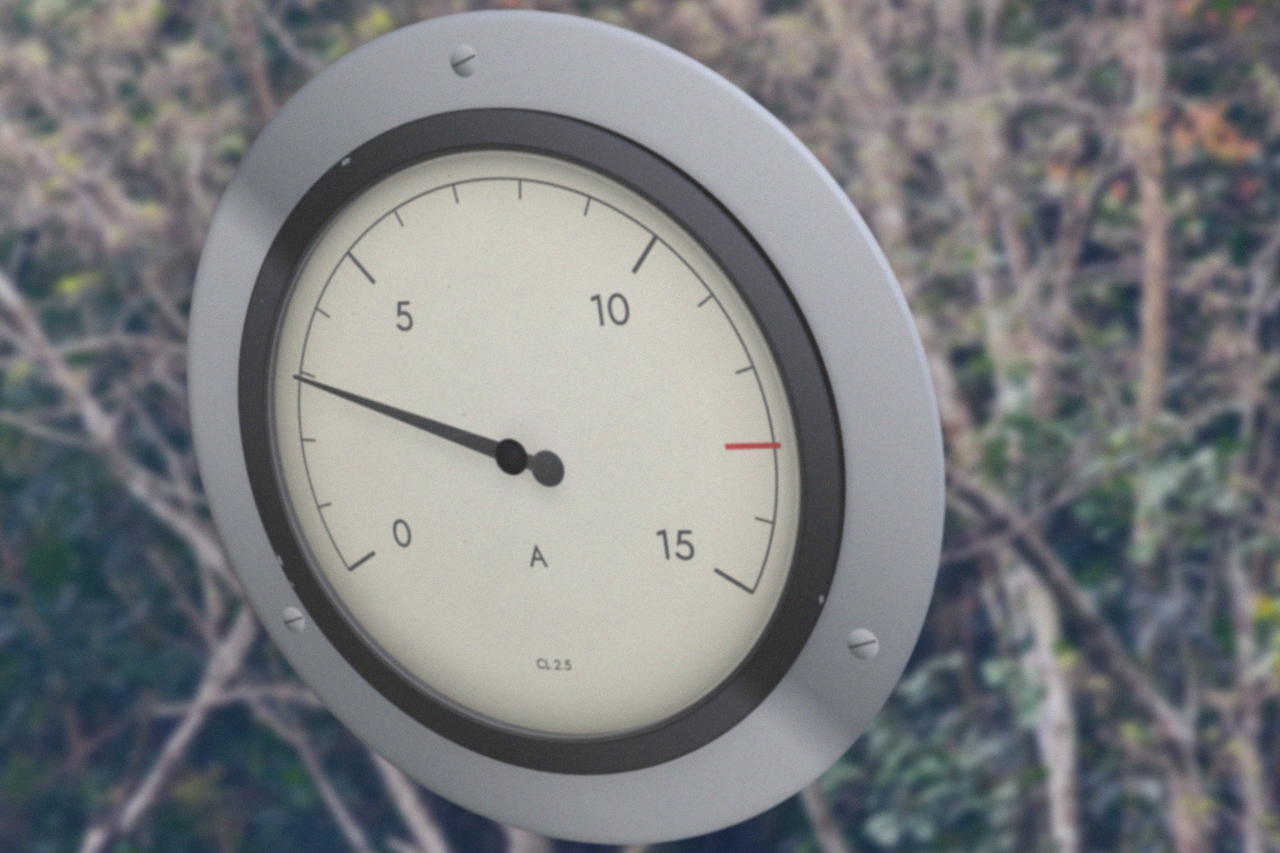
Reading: 3
